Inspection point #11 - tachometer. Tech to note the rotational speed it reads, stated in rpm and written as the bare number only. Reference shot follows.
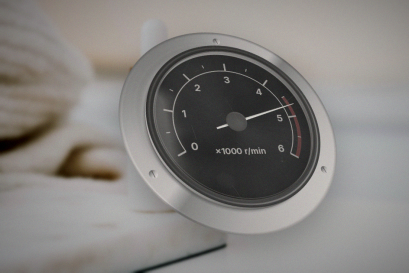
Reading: 4750
